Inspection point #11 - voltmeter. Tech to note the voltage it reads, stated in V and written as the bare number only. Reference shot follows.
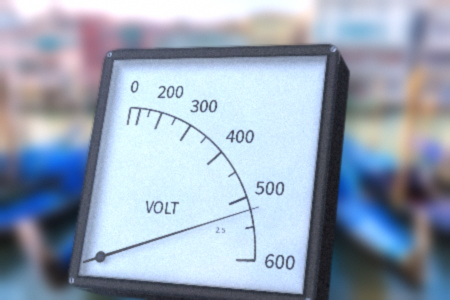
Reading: 525
